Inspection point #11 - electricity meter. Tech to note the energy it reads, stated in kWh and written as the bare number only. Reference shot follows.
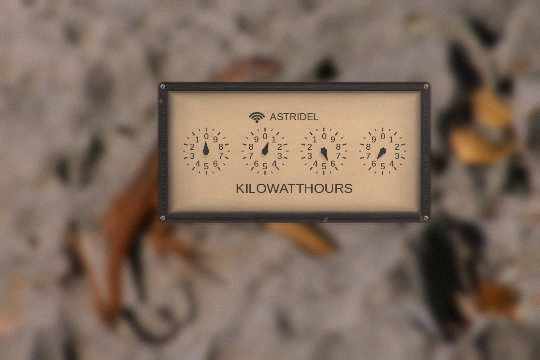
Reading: 56
